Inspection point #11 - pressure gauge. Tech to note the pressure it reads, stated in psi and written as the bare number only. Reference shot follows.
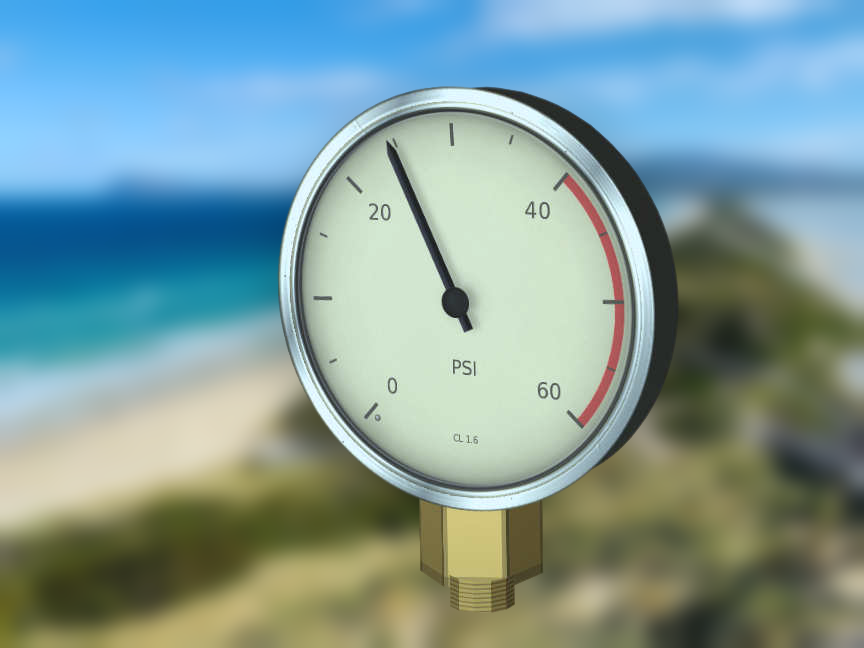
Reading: 25
